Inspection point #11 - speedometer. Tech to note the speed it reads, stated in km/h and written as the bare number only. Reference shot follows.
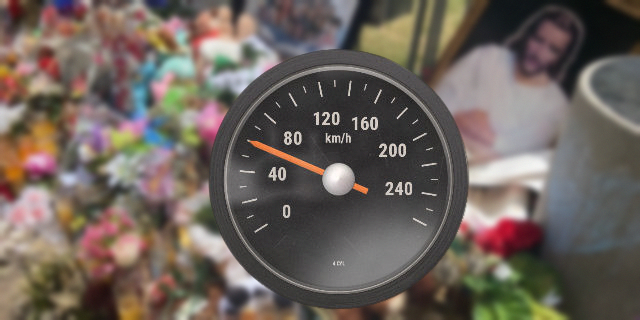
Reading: 60
